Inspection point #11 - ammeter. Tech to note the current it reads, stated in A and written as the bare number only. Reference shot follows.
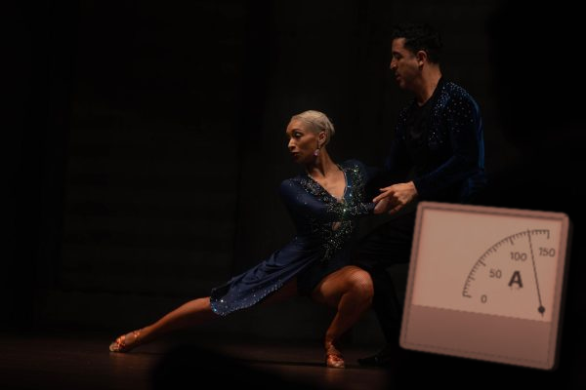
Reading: 125
